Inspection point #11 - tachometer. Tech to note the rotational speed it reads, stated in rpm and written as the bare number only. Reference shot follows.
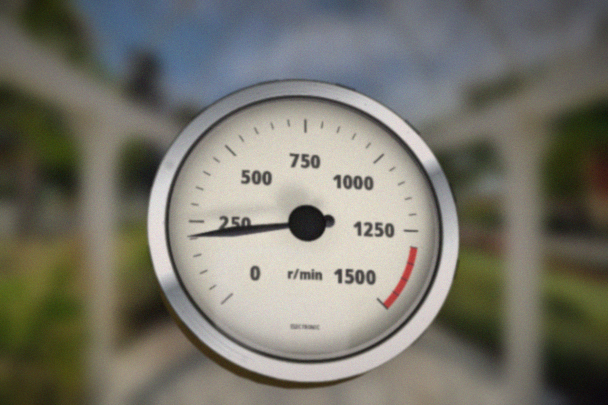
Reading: 200
